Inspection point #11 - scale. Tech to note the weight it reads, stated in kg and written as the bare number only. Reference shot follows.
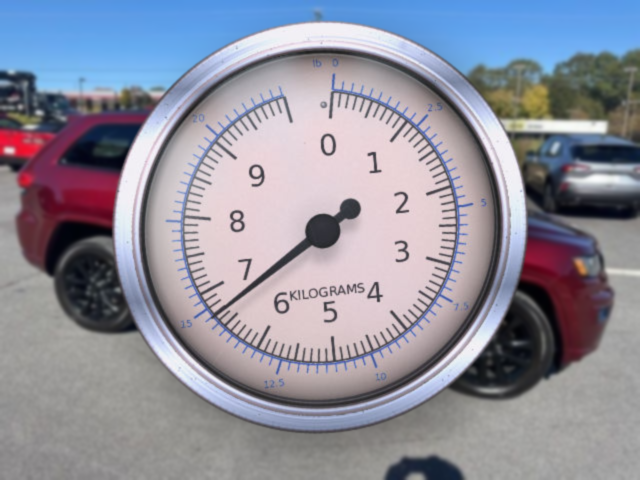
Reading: 6.7
